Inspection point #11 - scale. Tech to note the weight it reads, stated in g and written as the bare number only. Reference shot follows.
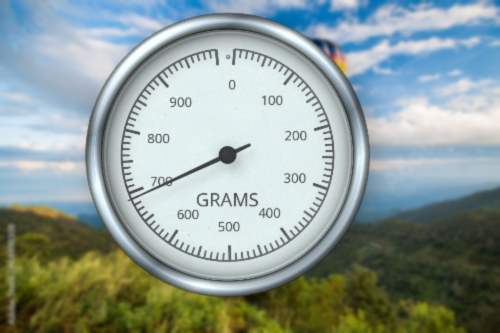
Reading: 690
